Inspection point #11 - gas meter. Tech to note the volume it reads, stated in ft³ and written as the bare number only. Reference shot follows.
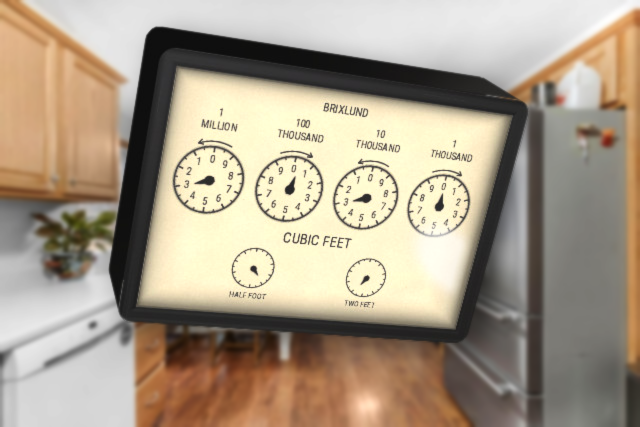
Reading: 303000
